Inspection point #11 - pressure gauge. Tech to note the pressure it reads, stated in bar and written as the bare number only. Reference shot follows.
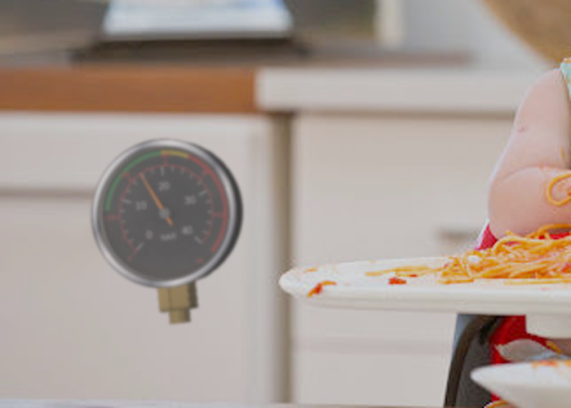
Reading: 16
